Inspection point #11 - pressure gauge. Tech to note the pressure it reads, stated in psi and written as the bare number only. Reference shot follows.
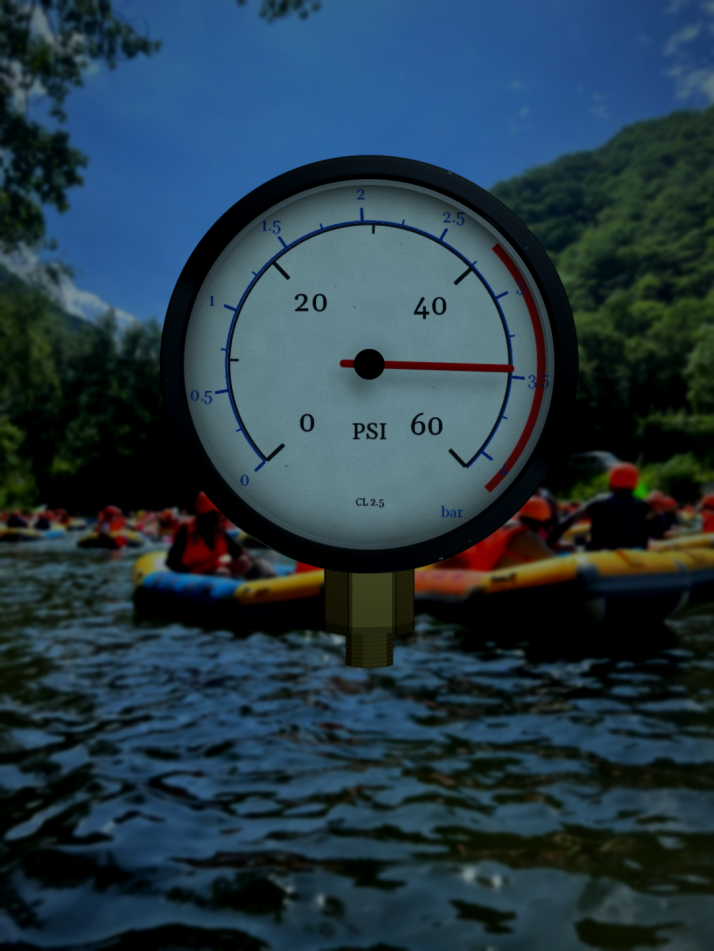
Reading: 50
